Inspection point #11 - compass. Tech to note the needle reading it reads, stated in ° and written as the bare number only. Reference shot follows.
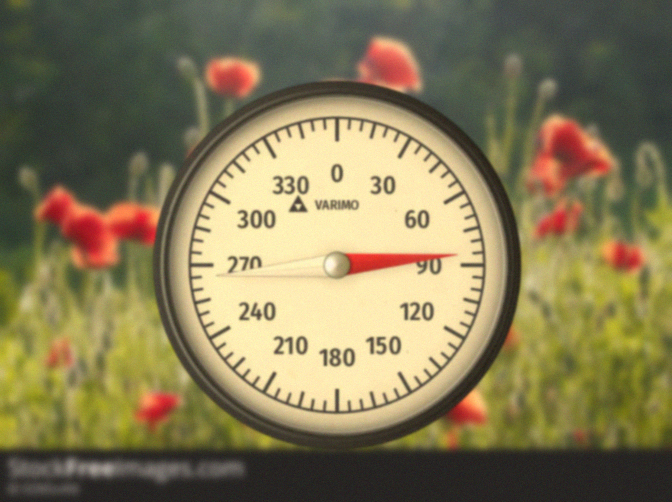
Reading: 85
